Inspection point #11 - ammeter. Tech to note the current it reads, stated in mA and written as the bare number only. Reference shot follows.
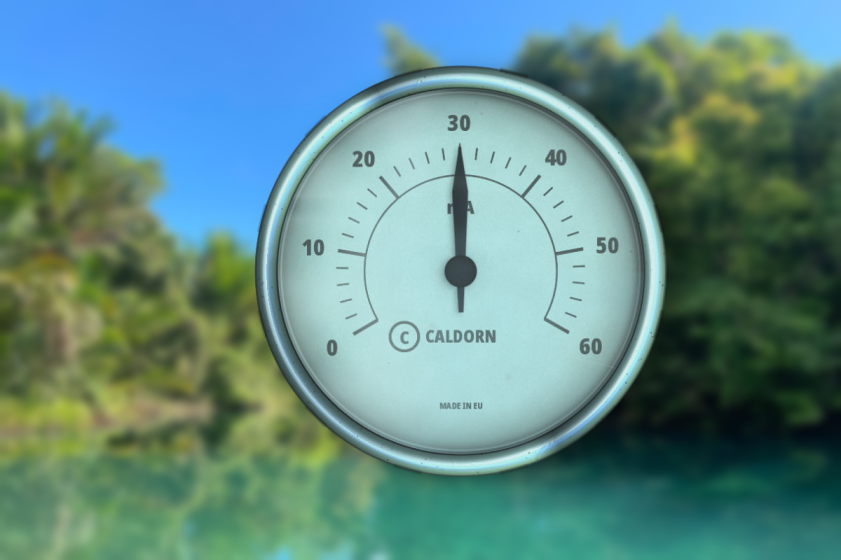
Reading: 30
